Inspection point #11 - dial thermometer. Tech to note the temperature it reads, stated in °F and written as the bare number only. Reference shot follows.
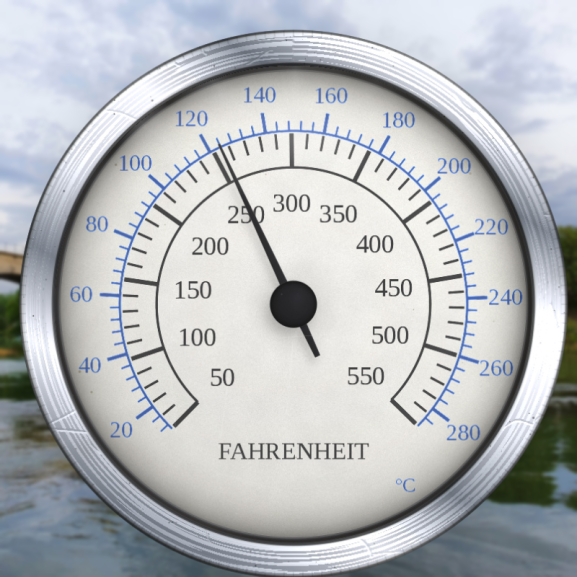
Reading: 255
